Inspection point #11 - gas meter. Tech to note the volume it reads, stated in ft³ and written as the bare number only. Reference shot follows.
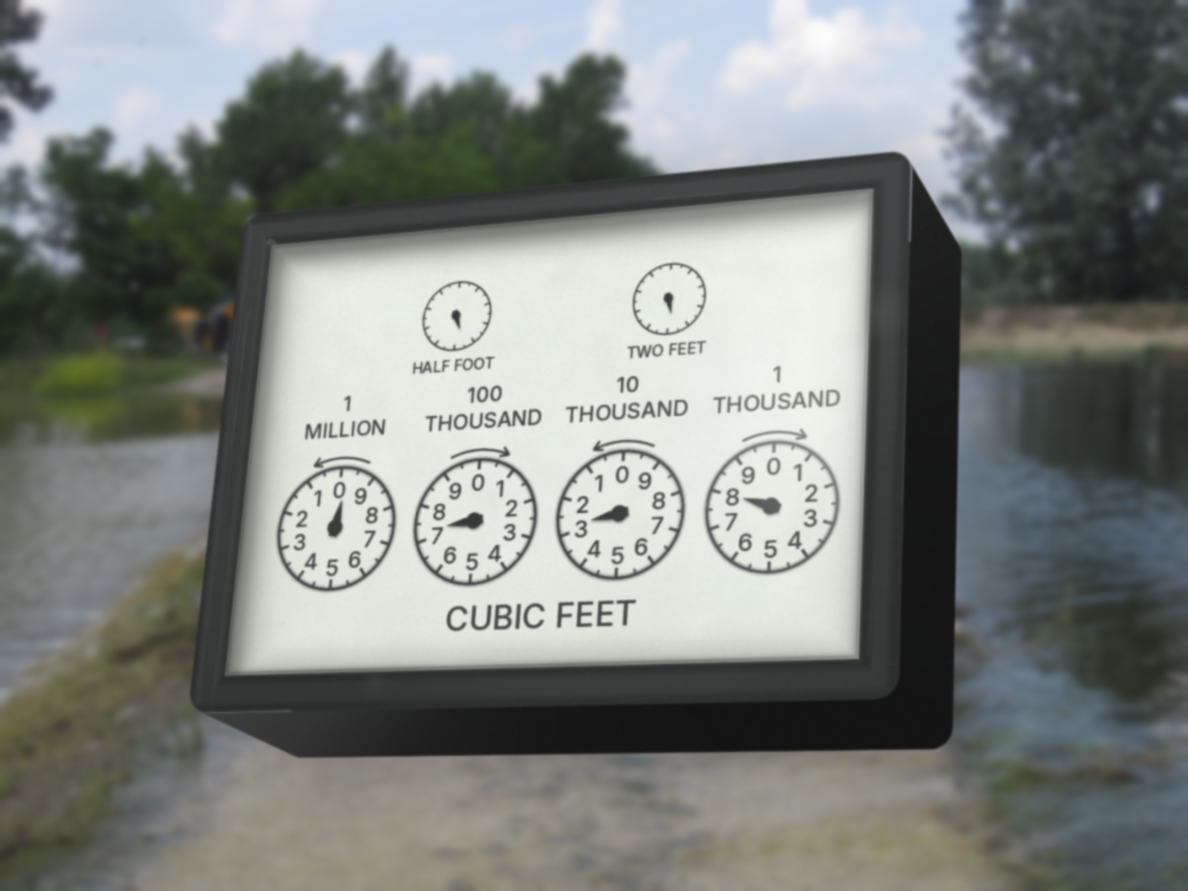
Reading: 972800
